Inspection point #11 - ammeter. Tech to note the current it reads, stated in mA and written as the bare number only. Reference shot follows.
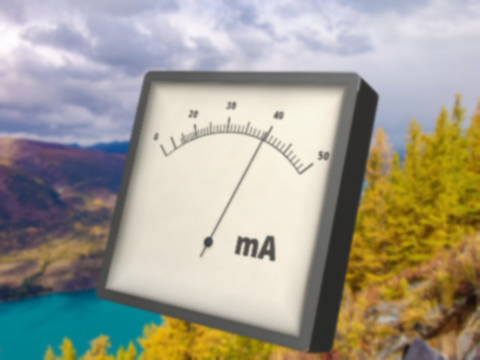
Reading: 40
